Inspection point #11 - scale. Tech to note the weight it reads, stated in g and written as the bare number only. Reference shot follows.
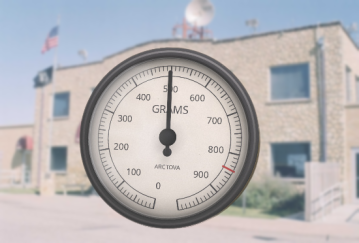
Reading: 500
